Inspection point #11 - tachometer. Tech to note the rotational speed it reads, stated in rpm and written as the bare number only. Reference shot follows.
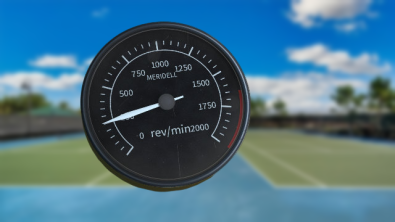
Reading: 250
